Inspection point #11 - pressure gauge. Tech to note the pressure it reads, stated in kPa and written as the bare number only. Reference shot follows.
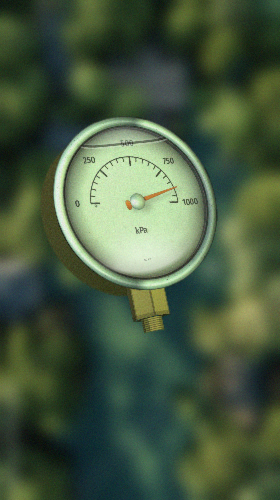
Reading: 900
